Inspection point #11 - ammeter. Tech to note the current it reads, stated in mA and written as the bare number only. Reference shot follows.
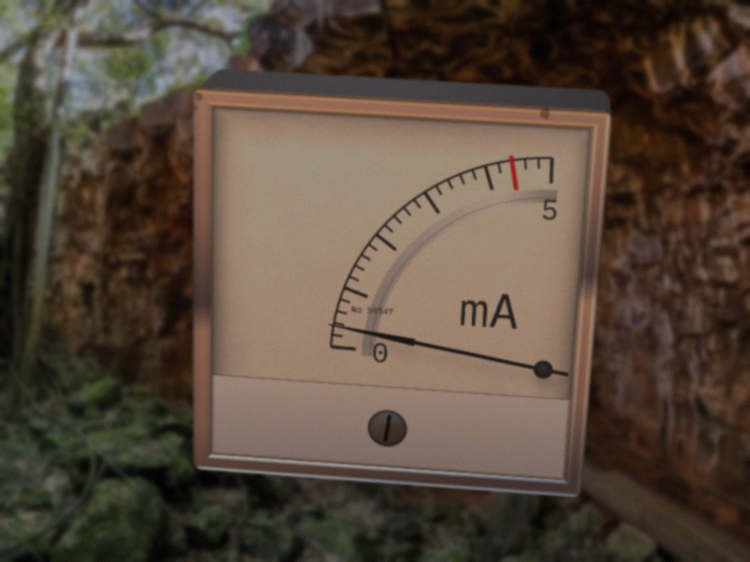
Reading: 0.4
